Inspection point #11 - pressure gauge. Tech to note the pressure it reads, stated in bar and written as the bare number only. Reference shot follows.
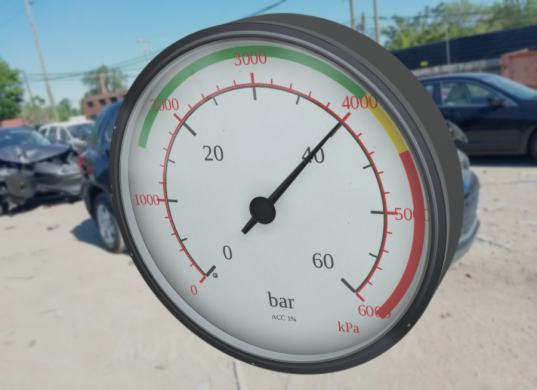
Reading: 40
